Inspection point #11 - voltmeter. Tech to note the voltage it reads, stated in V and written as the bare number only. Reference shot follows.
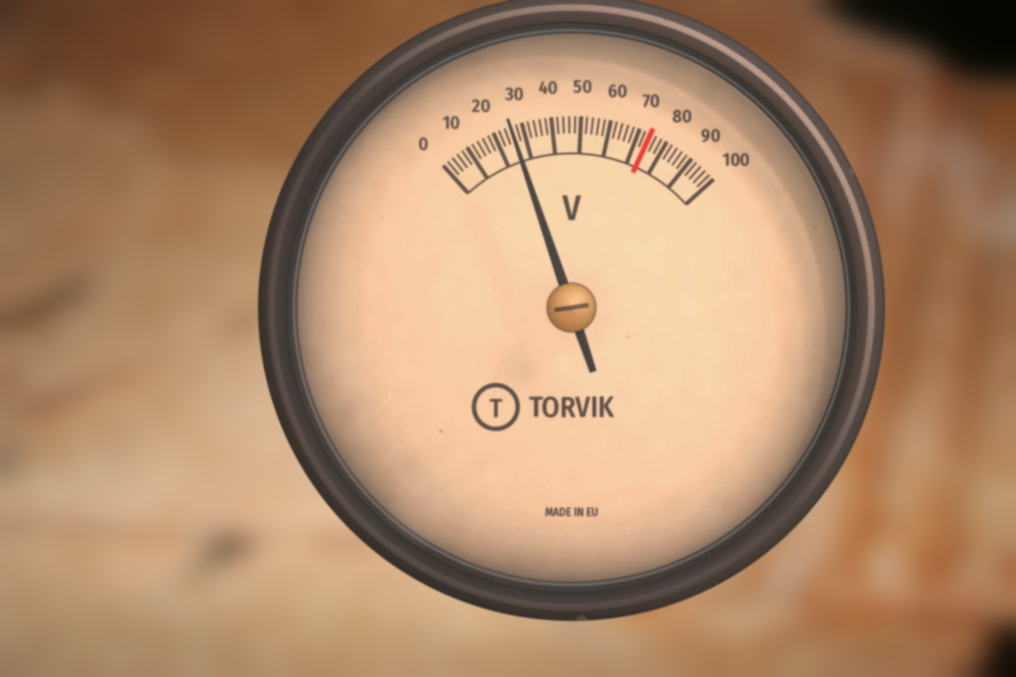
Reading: 26
